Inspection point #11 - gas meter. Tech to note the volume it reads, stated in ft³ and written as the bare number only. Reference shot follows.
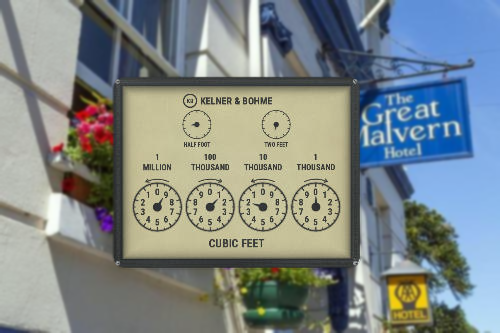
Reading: 912000
